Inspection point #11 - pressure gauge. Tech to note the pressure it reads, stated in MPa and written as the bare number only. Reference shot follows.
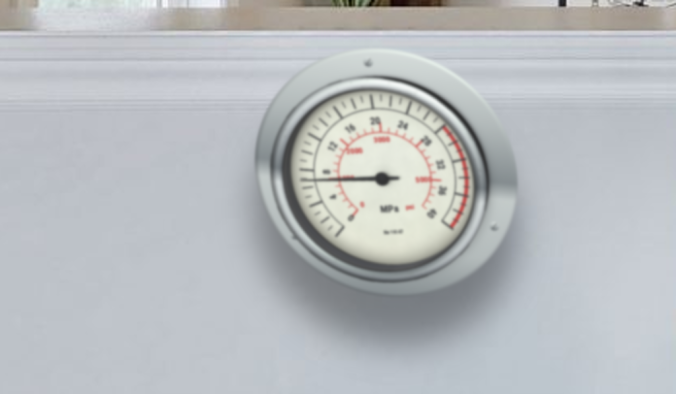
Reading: 7
